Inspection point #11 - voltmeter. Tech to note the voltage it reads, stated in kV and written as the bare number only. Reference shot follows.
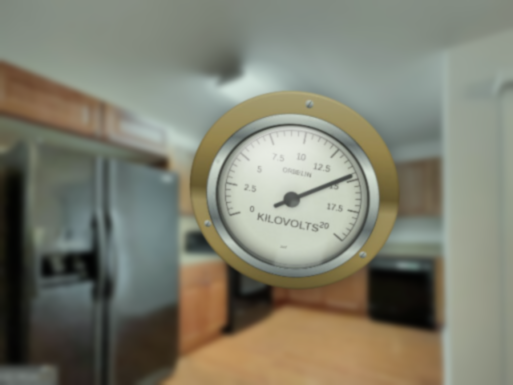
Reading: 14.5
